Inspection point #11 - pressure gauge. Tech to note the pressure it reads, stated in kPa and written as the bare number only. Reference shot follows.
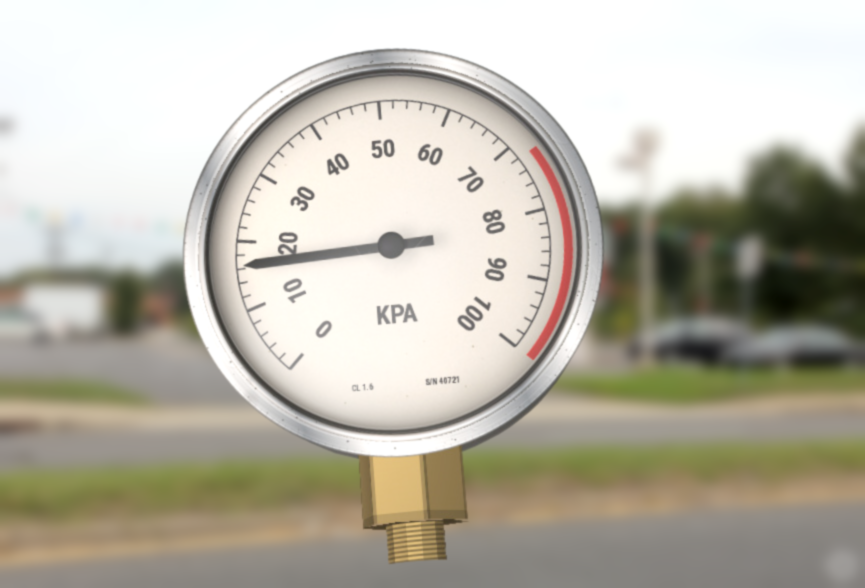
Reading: 16
